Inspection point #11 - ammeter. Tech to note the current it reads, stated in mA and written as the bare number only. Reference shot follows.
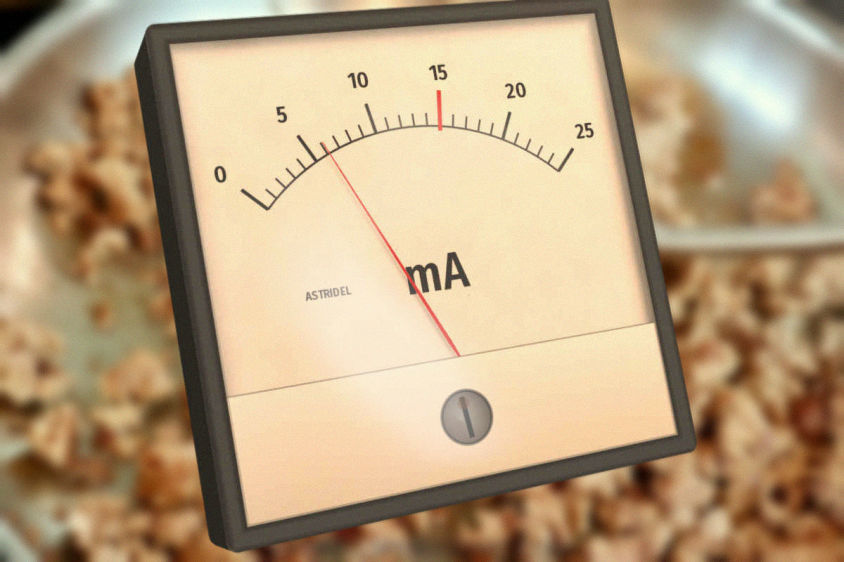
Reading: 6
